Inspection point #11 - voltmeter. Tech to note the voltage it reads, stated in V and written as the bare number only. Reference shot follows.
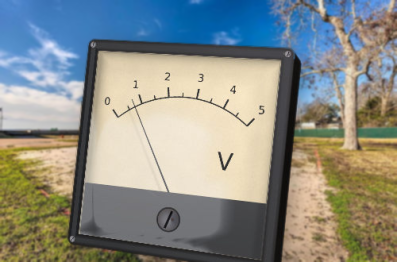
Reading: 0.75
